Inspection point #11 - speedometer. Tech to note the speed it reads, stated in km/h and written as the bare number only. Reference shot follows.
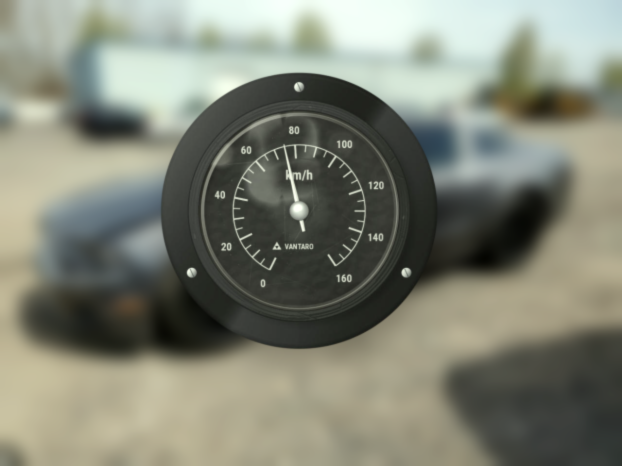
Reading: 75
